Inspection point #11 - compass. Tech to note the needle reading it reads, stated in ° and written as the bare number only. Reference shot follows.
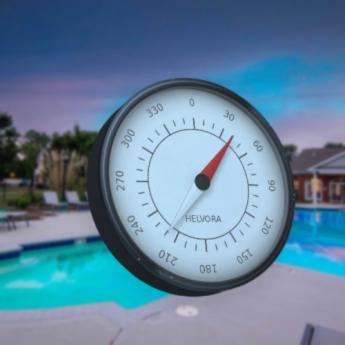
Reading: 40
